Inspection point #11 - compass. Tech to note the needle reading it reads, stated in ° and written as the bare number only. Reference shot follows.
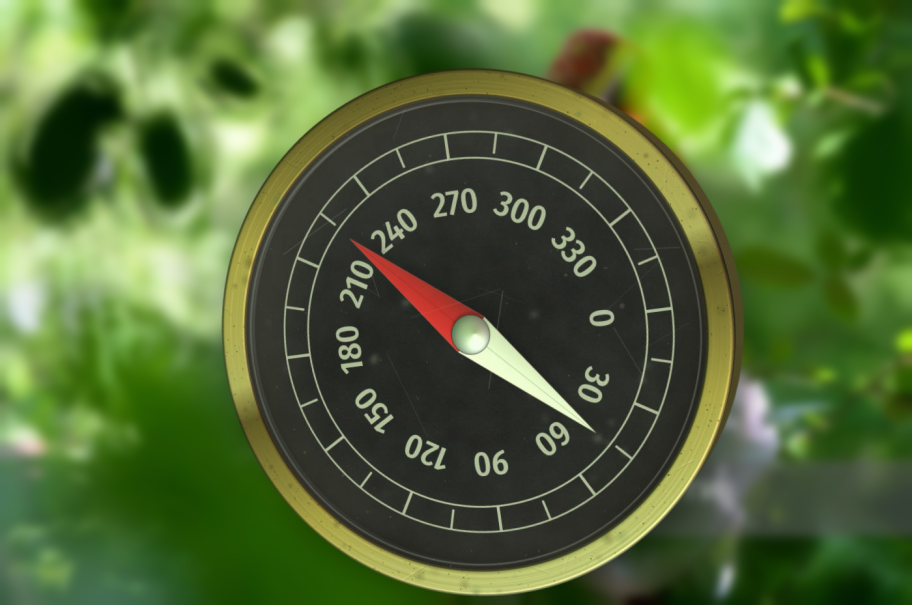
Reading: 225
